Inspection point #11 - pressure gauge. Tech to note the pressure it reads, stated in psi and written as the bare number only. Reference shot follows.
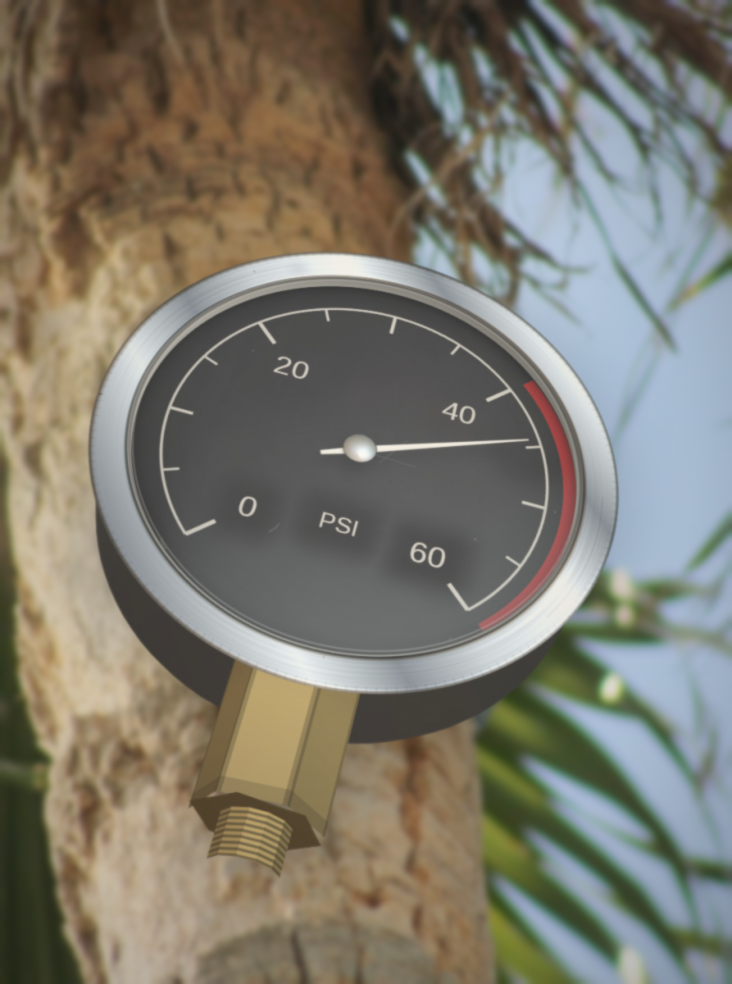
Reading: 45
